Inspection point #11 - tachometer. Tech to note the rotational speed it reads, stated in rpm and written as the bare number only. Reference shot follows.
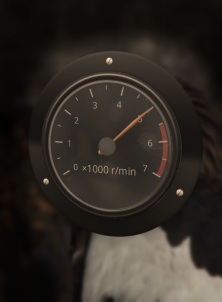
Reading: 5000
